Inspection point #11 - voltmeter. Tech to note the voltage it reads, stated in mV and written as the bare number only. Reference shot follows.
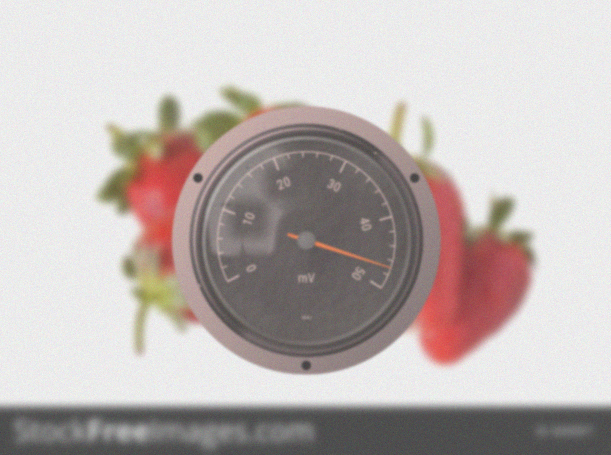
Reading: 47
